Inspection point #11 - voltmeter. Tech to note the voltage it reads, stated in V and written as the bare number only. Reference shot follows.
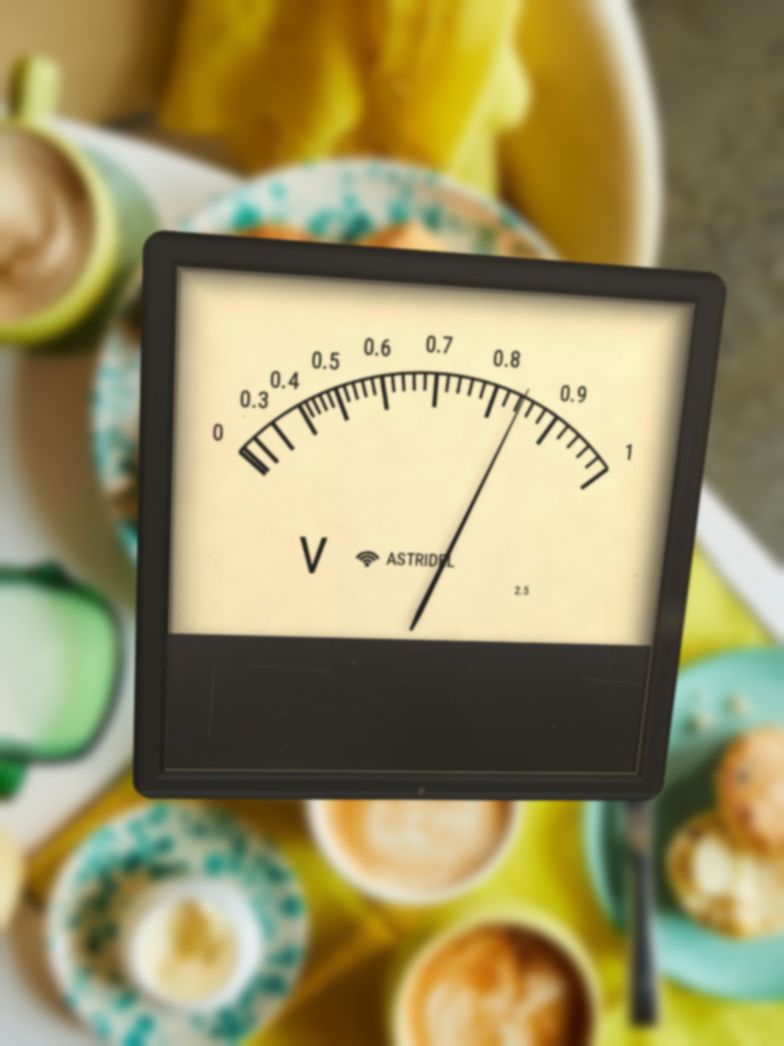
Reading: 0.84
